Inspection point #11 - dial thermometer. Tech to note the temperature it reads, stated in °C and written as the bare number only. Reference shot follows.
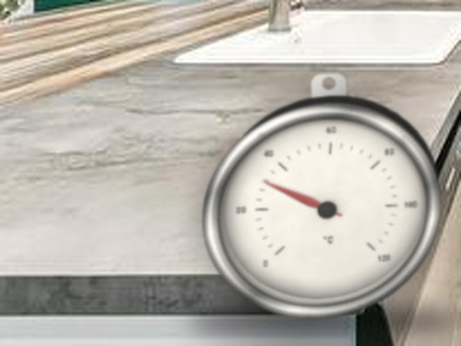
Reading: 32
